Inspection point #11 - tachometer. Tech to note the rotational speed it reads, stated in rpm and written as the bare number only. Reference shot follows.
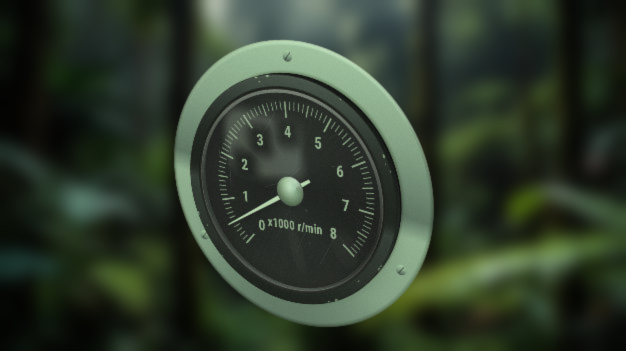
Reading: 500
